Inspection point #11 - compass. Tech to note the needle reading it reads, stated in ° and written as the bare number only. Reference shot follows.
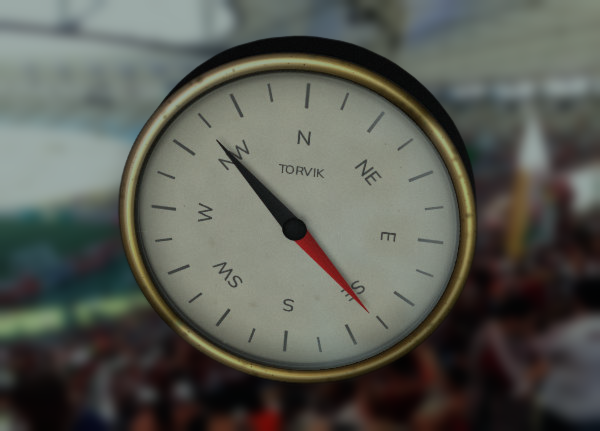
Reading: 135
